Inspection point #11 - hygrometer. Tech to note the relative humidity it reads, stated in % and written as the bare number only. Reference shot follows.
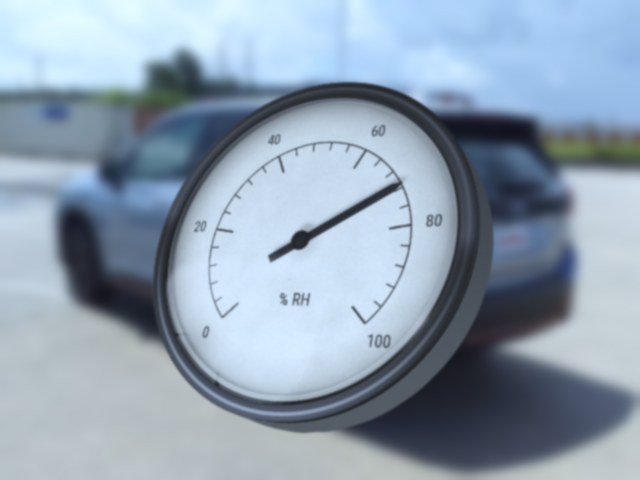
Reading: 72
